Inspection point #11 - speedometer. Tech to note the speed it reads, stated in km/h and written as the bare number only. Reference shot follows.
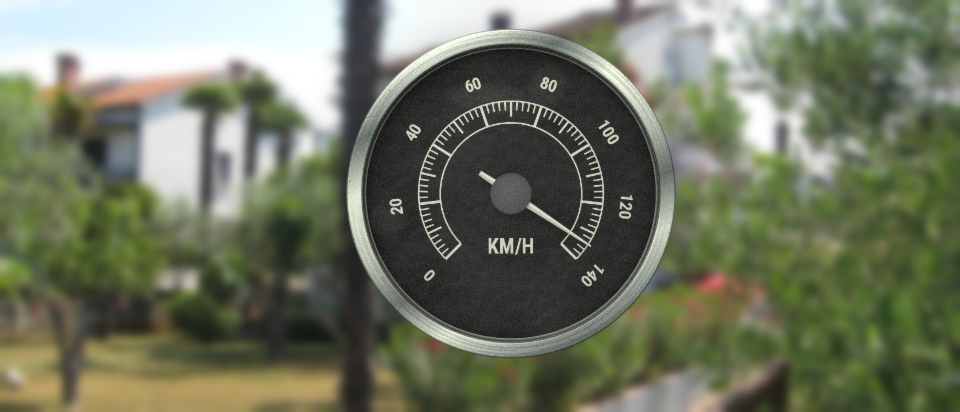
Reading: 134
